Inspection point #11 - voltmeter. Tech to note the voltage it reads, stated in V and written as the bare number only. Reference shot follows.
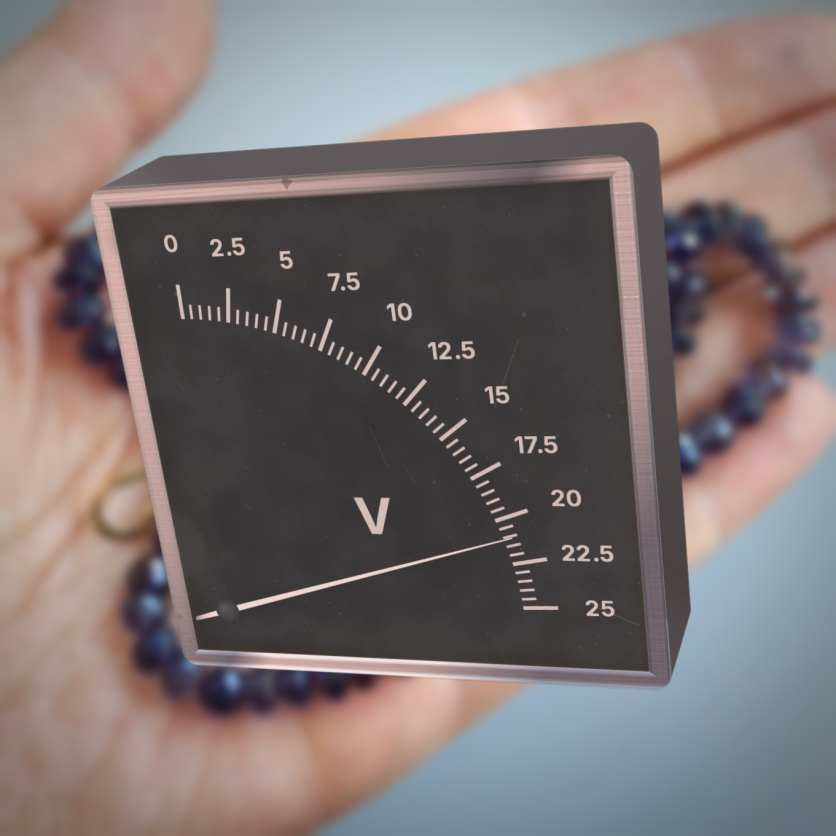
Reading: 21
